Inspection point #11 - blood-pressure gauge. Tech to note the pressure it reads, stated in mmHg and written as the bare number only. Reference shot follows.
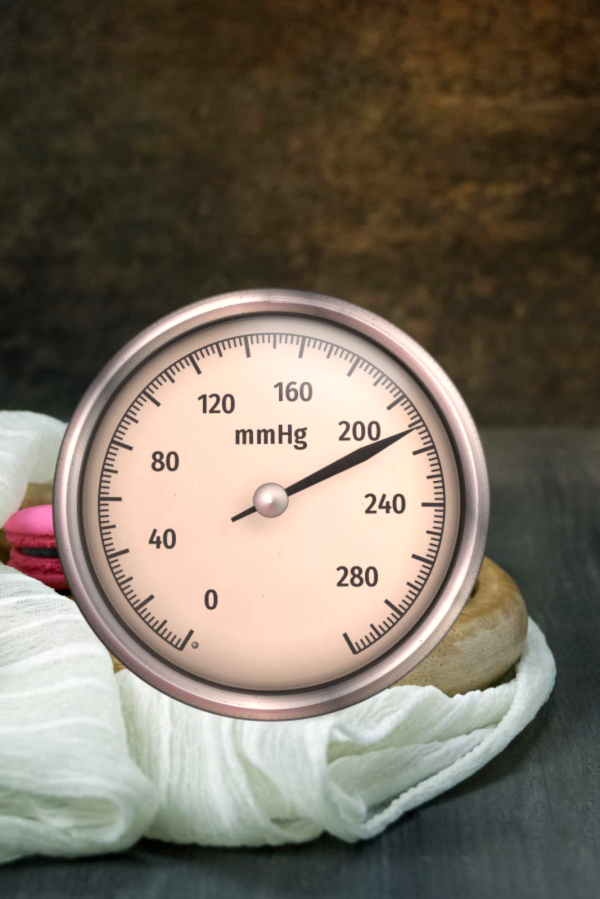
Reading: 212
